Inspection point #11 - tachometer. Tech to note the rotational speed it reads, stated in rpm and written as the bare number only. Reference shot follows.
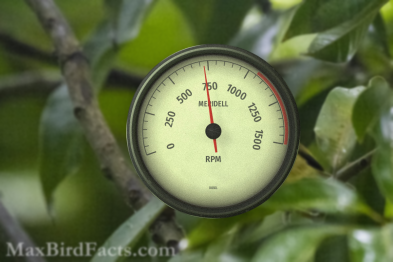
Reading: 725
